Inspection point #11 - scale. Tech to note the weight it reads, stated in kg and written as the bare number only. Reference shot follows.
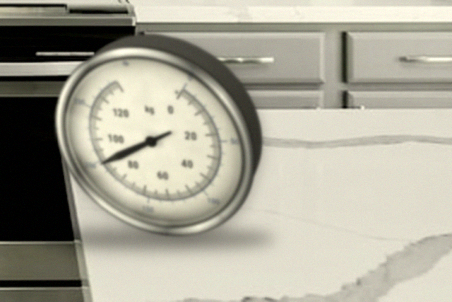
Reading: 90
